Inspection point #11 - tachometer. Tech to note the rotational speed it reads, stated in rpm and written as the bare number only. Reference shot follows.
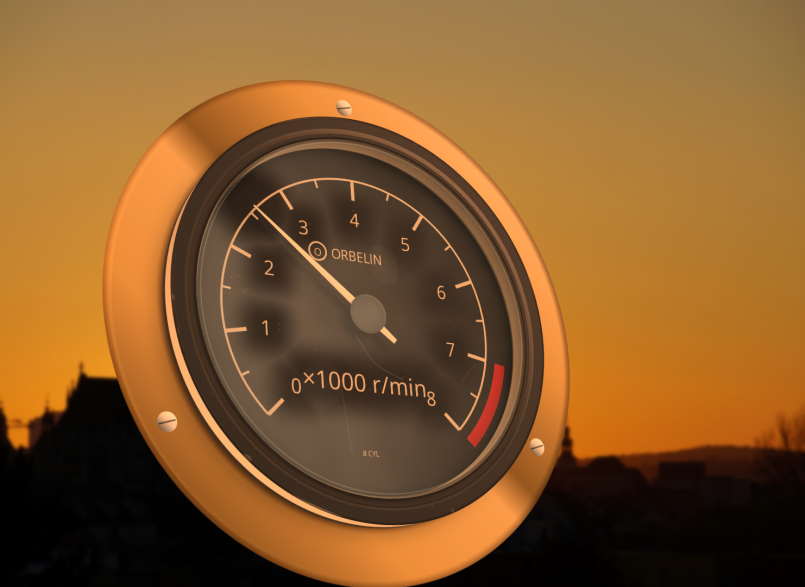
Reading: 2500
